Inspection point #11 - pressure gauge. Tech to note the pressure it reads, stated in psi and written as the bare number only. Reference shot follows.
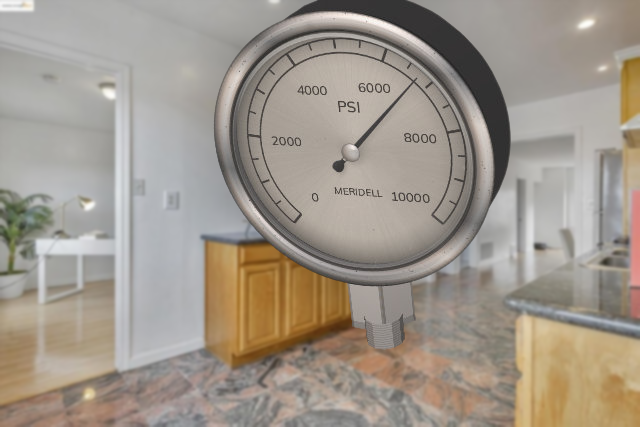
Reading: 6750
